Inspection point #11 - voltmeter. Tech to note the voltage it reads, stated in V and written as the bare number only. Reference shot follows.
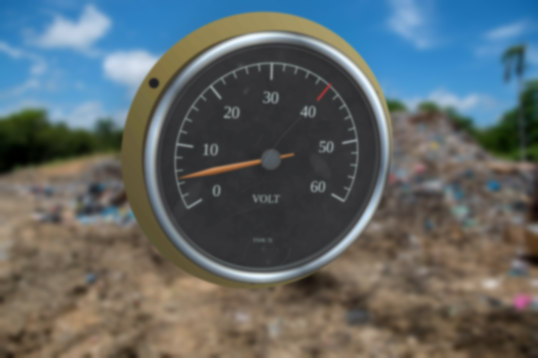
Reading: 5
